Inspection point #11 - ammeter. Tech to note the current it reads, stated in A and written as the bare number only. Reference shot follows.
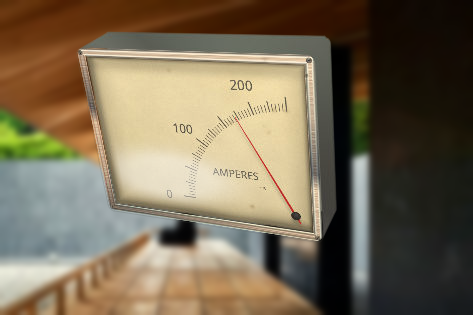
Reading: 175
